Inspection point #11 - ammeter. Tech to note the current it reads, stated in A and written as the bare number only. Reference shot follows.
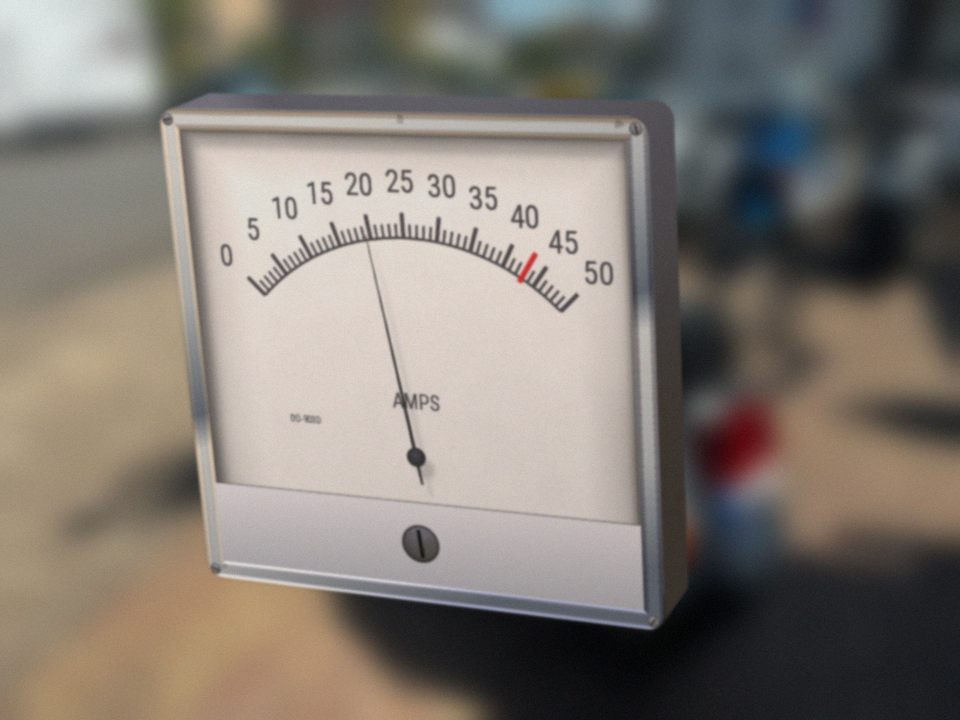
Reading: 20
